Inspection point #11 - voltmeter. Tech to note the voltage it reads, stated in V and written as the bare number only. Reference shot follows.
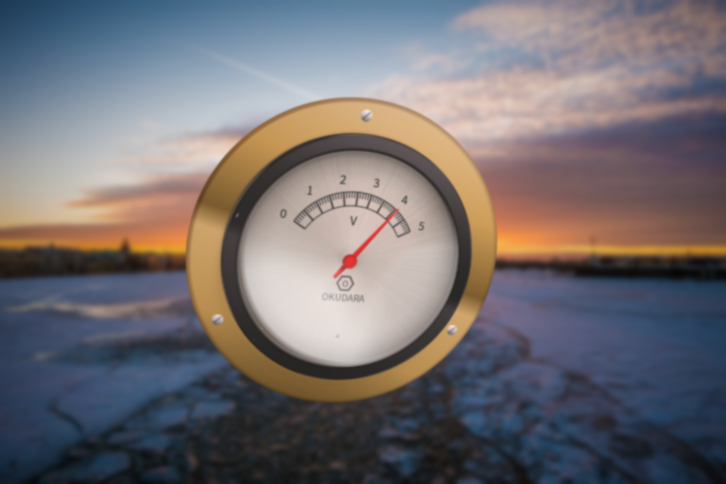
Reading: 4
